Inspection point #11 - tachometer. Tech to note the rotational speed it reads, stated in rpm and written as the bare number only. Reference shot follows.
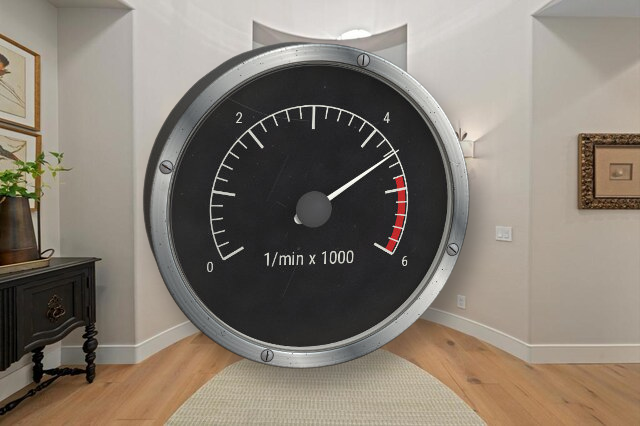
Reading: 4400
